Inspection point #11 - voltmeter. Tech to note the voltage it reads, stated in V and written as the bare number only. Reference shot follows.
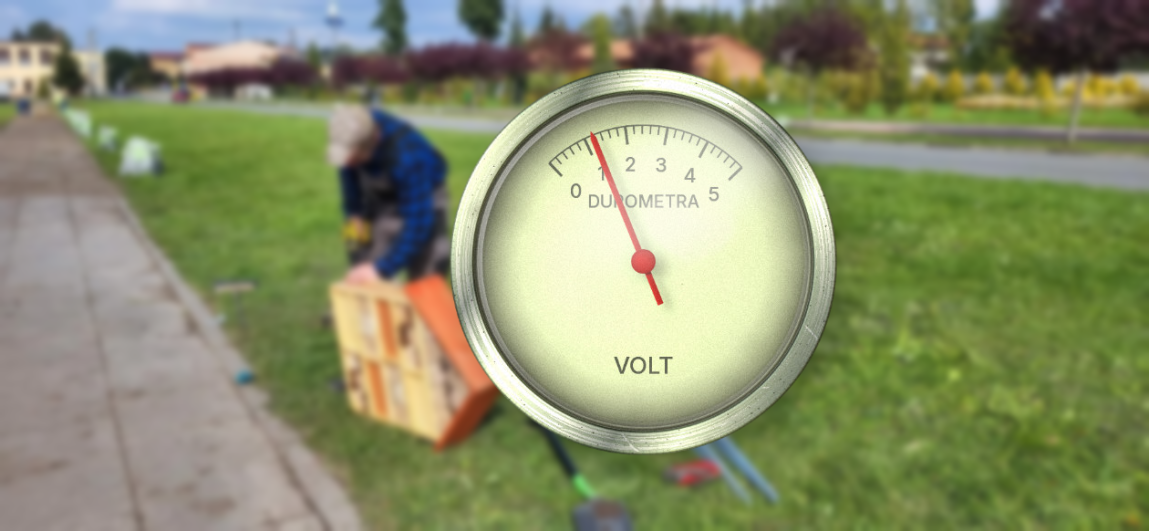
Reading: 1.2
